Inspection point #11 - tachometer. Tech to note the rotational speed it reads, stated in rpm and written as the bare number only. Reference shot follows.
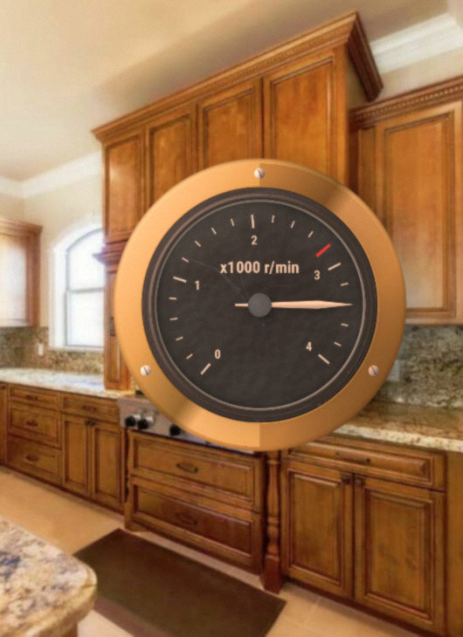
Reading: 3400
